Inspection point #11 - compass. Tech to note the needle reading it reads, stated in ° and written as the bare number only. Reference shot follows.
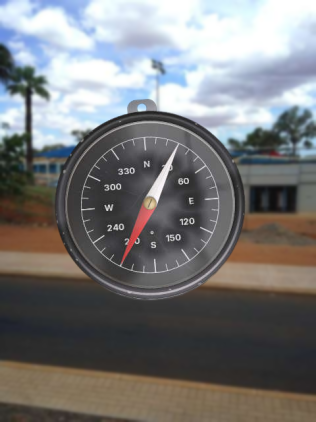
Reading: 210
